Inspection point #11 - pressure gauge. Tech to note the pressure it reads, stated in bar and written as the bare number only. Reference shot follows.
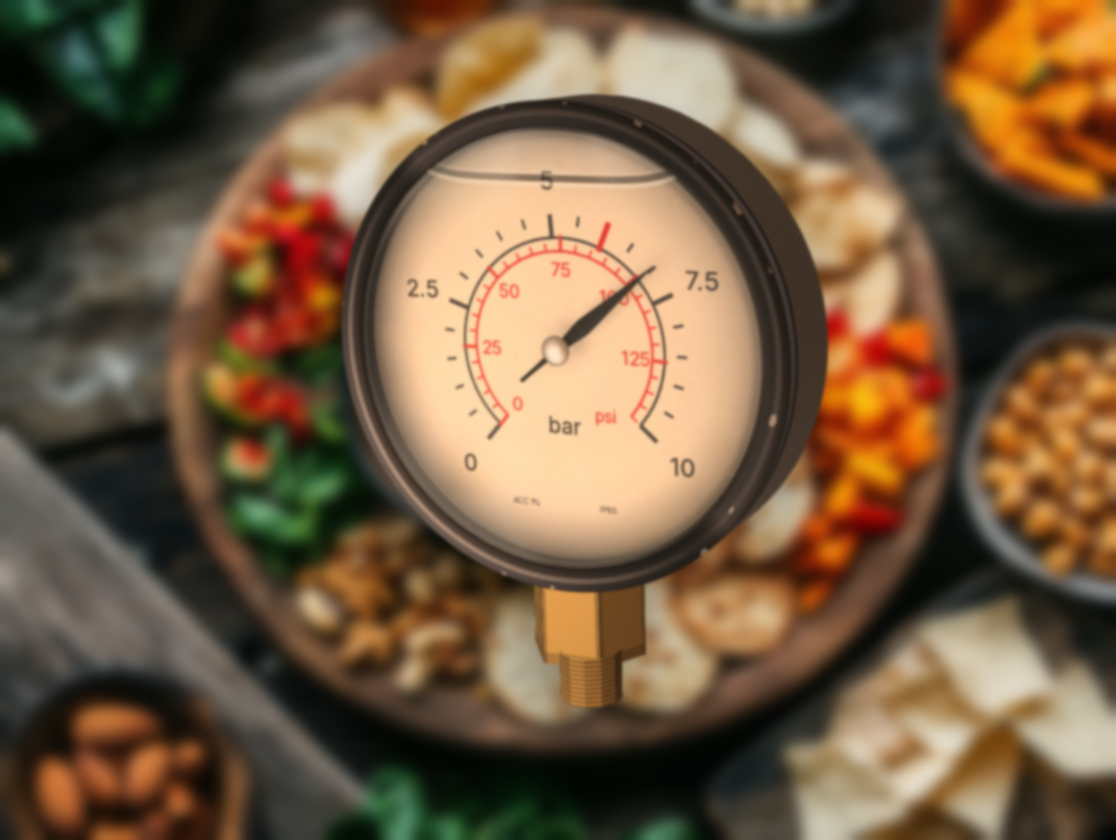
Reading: 7
